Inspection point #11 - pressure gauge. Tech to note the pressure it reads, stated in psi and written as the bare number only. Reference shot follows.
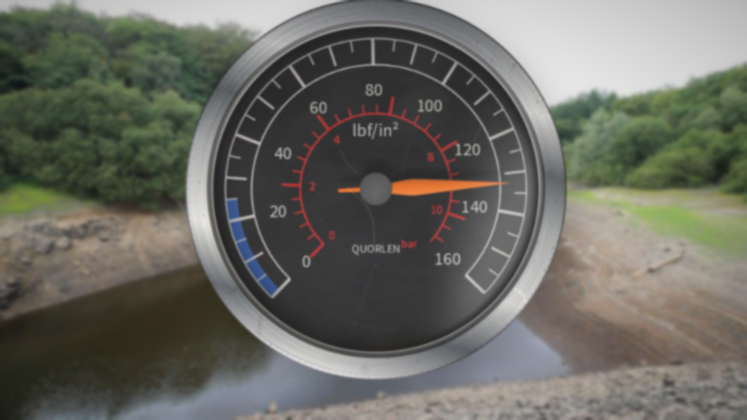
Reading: 132.5
